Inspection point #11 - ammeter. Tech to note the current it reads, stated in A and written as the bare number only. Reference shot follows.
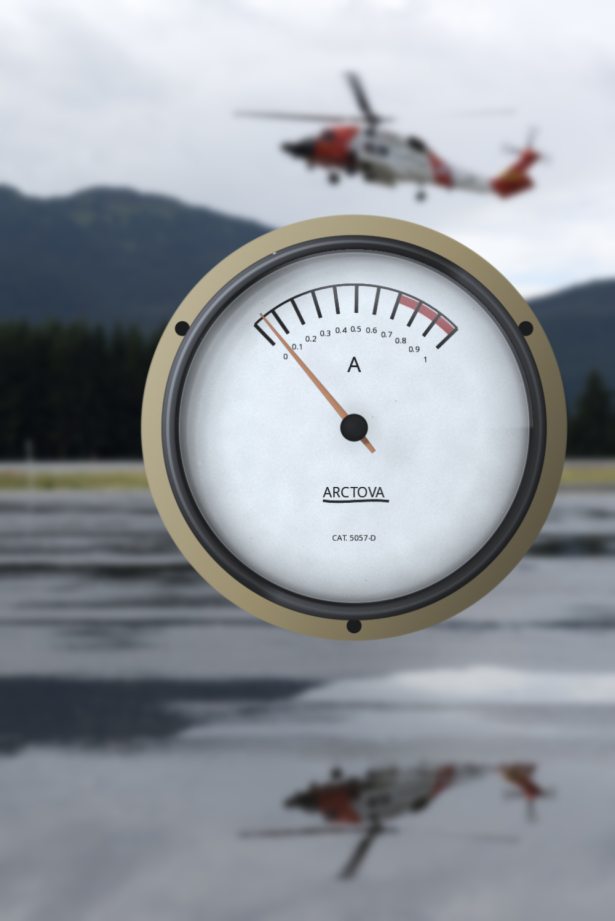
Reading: 0.05
